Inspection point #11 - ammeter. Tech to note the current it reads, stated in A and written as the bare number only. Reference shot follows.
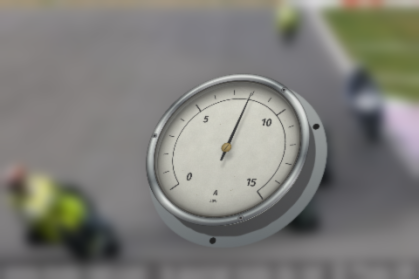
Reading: 8
